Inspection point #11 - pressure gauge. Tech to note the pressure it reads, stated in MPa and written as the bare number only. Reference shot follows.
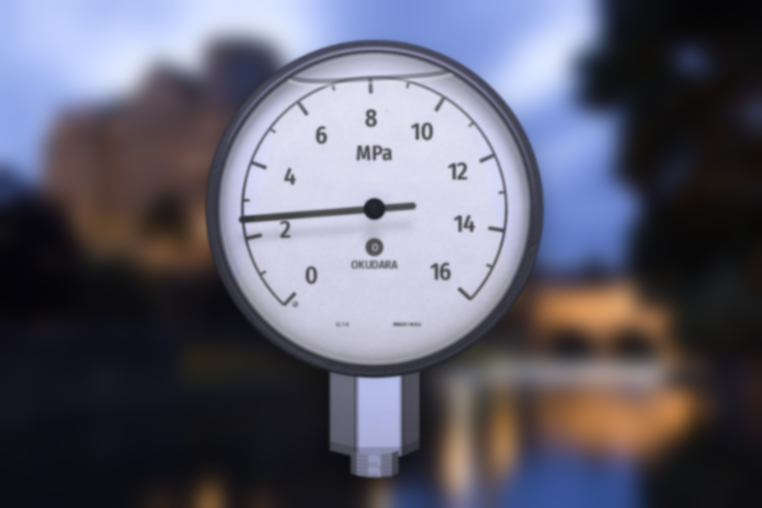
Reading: 2.5
